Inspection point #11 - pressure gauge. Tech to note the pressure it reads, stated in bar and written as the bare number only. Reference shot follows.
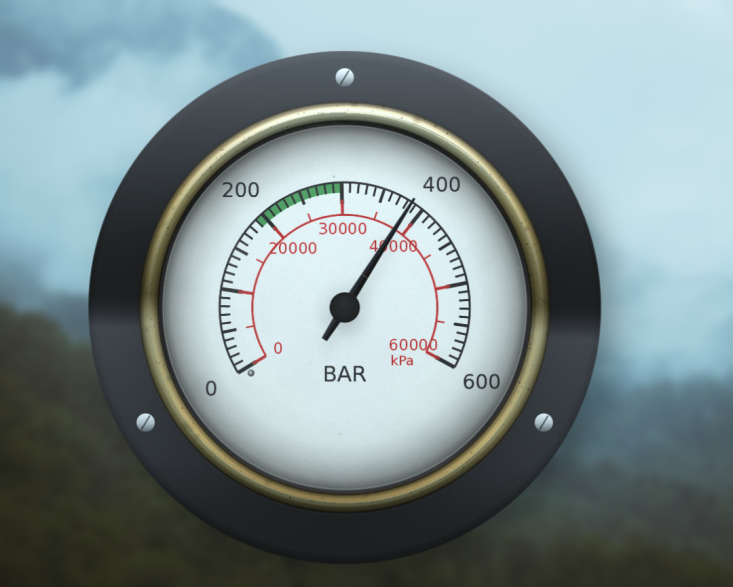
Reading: 385
